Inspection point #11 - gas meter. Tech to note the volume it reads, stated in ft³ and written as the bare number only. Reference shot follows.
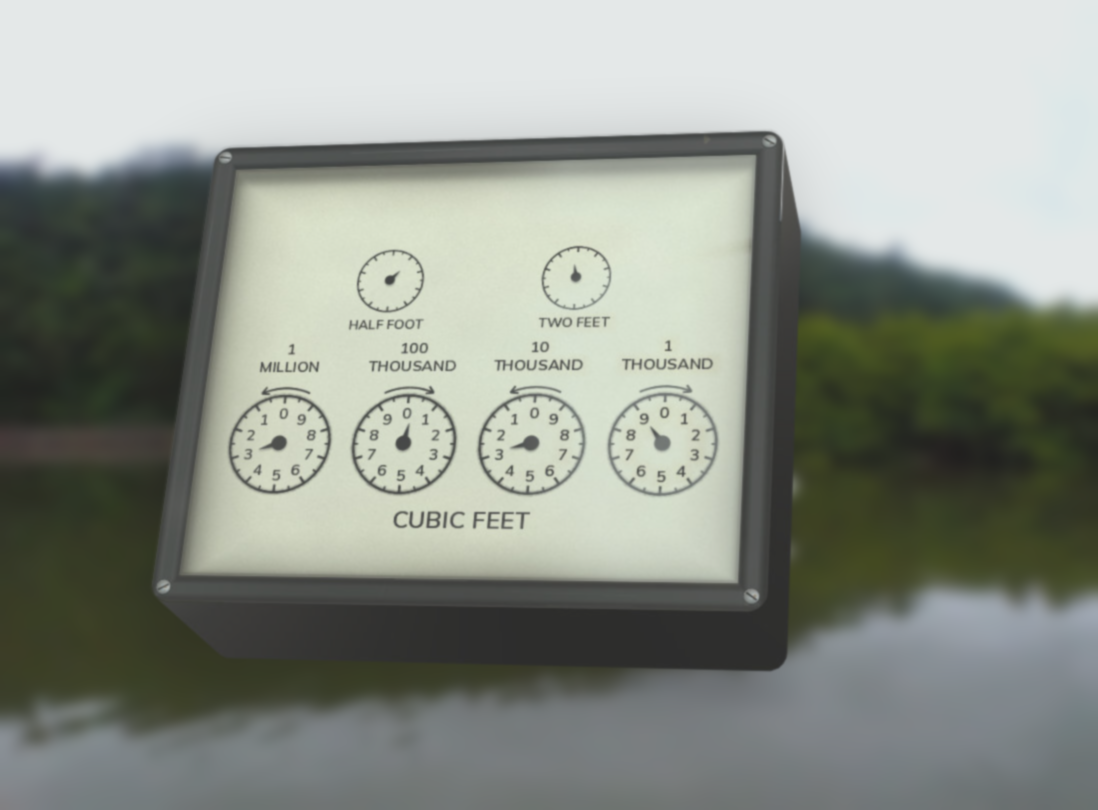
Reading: 302900
